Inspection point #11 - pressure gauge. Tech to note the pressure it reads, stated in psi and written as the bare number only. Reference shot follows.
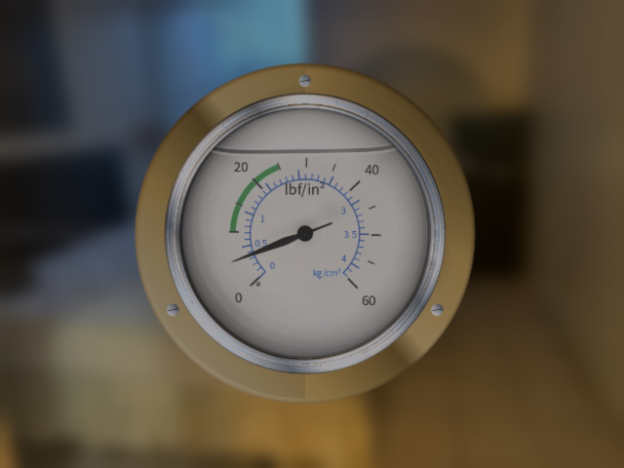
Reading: 5
